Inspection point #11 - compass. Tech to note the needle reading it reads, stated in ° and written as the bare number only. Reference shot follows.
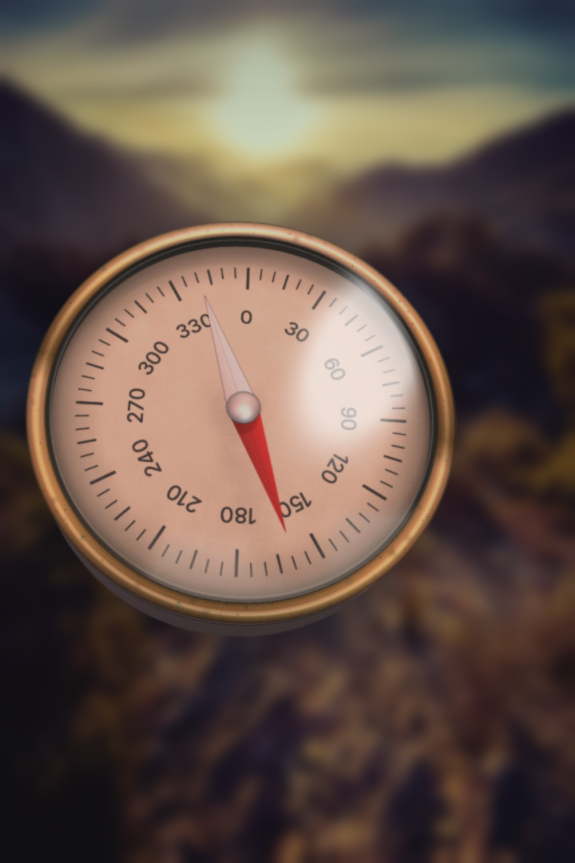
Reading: 160
